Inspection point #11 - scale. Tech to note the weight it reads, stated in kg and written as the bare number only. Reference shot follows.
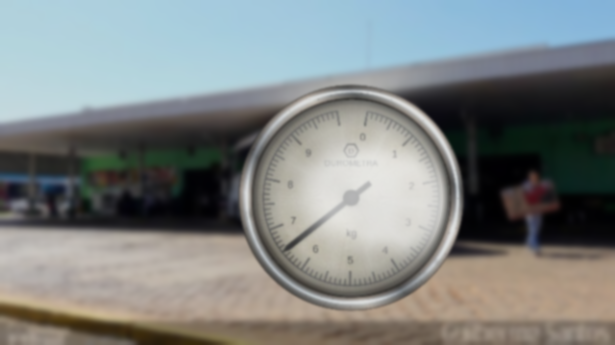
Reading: 6.5
